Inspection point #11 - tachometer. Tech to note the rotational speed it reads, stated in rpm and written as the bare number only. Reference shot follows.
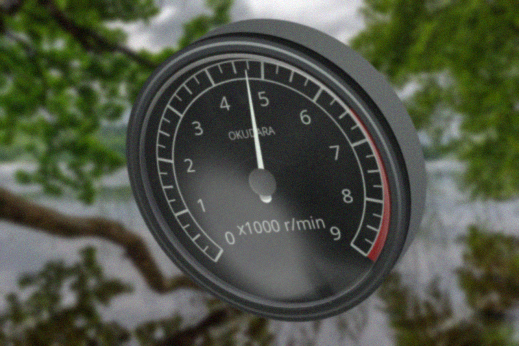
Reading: 4750
